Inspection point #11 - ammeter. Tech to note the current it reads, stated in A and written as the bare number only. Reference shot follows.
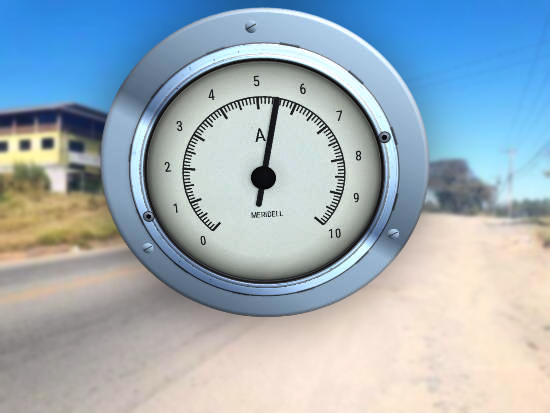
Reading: 5.5
